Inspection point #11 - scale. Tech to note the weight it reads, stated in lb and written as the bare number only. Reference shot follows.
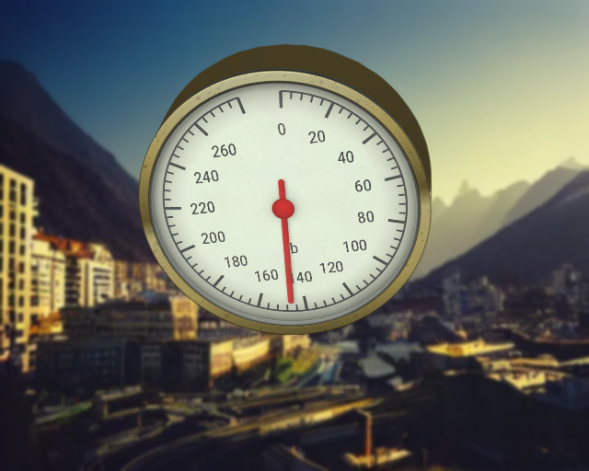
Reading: 146
